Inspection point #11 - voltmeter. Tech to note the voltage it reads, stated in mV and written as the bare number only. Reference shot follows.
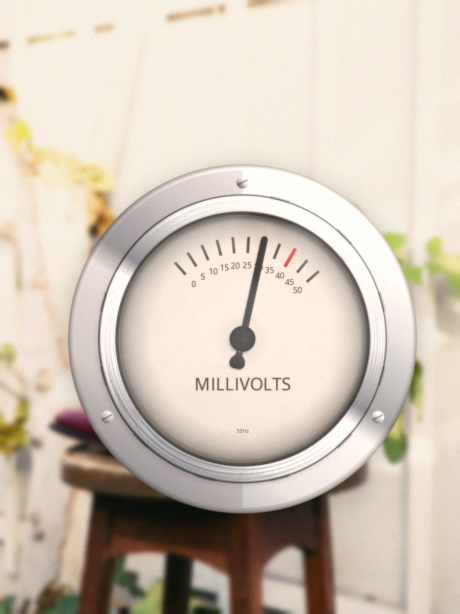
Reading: 30
